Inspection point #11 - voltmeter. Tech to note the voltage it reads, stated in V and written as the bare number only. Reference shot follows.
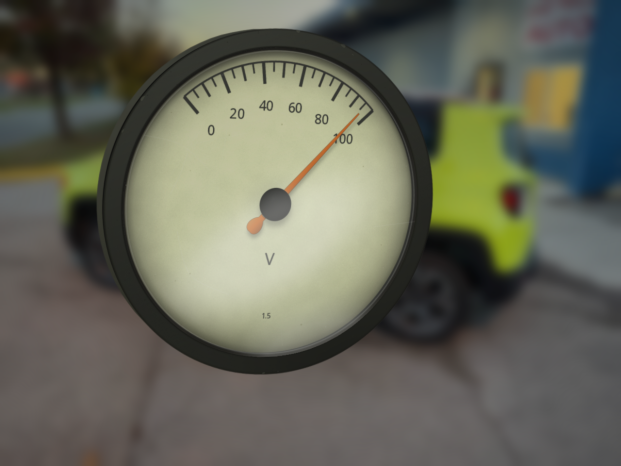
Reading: 95
